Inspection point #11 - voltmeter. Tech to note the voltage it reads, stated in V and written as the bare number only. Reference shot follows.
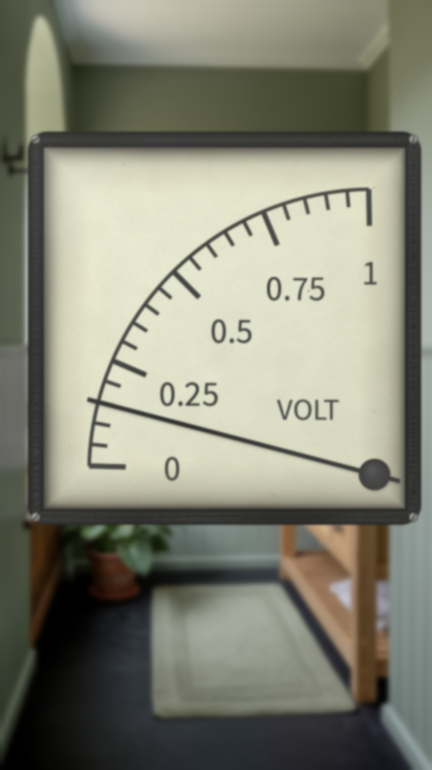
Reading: 0.15
